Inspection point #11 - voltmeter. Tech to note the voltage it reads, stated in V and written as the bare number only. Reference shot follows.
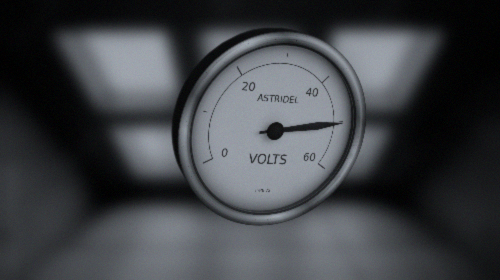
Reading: 50
